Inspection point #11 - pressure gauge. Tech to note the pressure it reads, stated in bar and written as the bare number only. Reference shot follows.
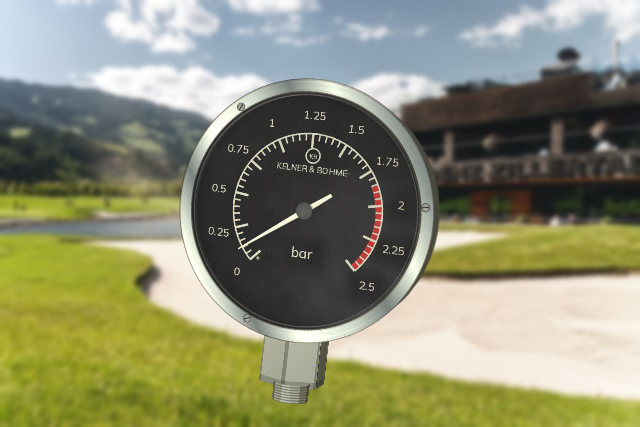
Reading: 0.1
